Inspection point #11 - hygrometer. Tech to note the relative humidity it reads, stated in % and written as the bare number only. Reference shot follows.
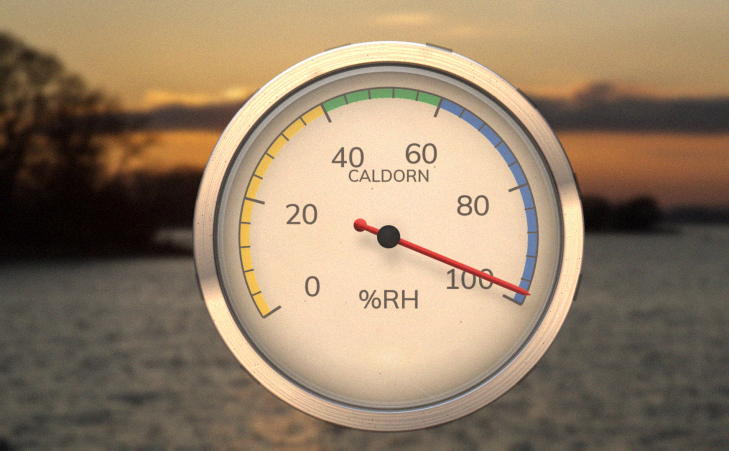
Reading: 98
